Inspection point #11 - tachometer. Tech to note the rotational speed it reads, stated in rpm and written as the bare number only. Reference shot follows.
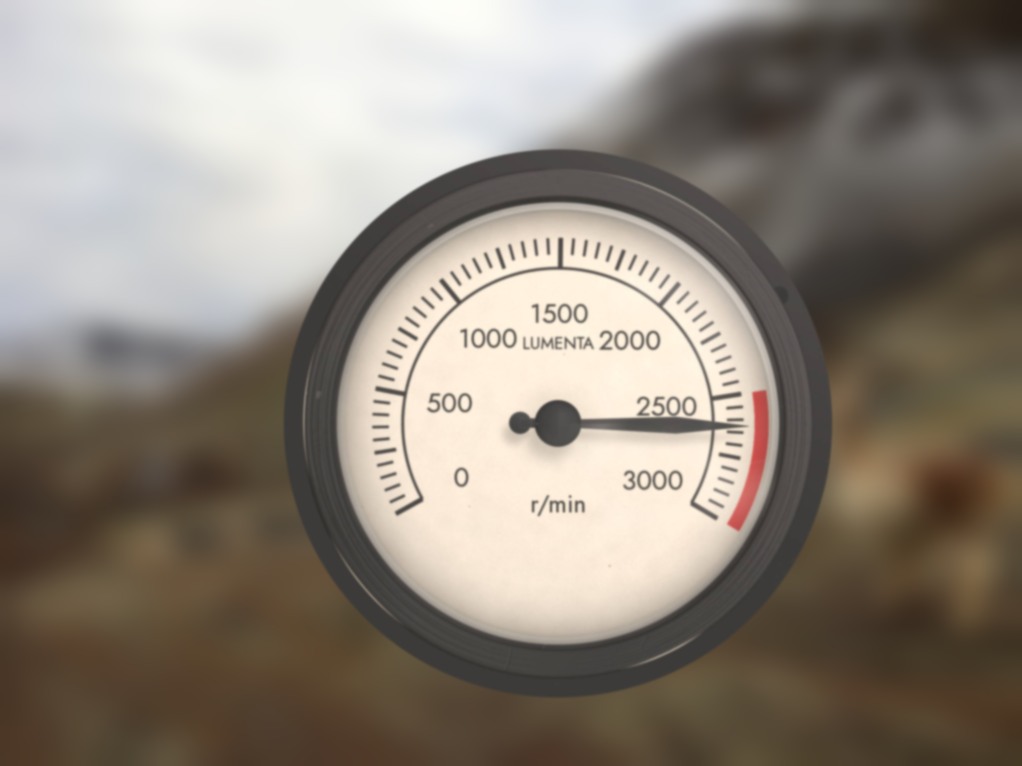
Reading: 2625
